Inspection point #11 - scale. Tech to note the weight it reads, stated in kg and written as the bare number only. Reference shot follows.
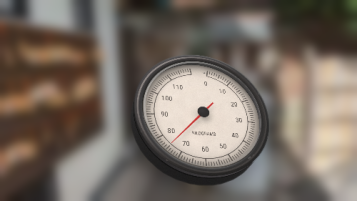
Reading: 75
